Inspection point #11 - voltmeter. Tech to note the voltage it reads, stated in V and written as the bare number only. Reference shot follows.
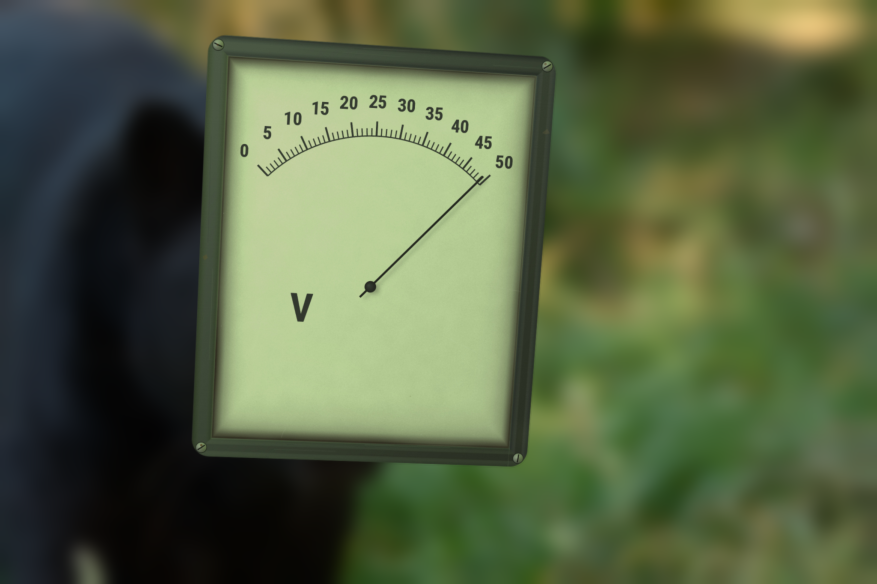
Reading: 49
